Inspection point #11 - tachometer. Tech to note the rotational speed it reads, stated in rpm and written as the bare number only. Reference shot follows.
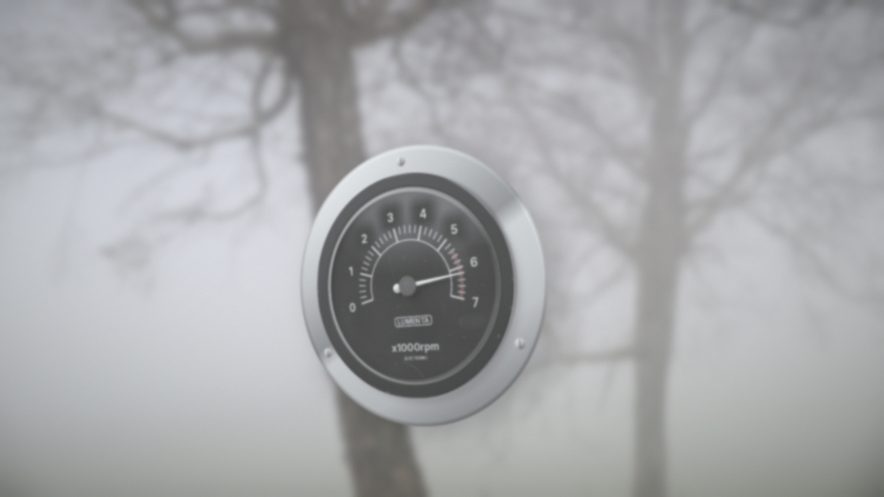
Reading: 6200
